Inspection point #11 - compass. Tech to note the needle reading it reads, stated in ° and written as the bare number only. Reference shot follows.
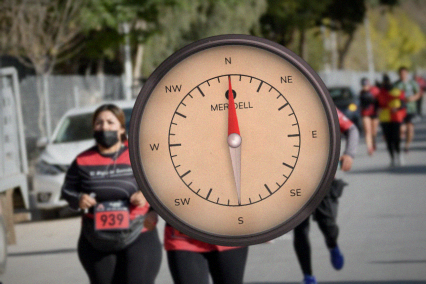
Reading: 0
